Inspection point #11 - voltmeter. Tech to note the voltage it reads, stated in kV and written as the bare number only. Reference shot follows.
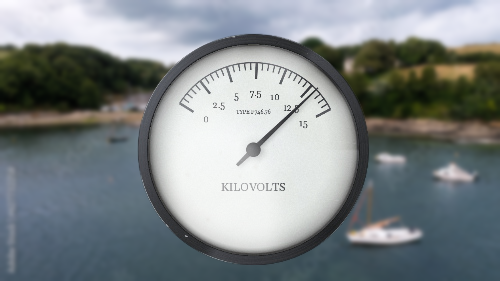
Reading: 13
